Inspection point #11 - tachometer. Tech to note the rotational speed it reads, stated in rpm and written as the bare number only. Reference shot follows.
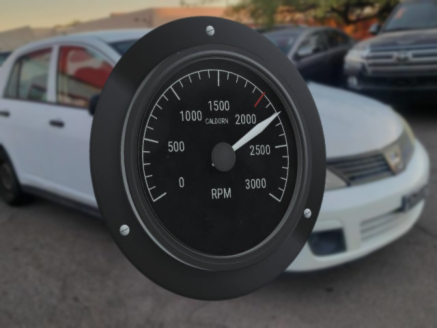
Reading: 2200
